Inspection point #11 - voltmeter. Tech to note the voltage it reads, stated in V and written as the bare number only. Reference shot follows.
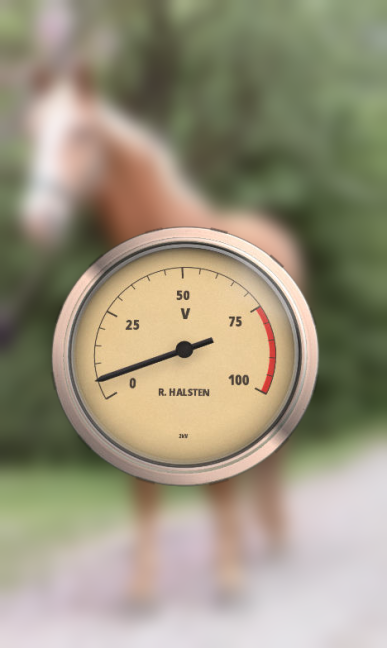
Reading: 5
